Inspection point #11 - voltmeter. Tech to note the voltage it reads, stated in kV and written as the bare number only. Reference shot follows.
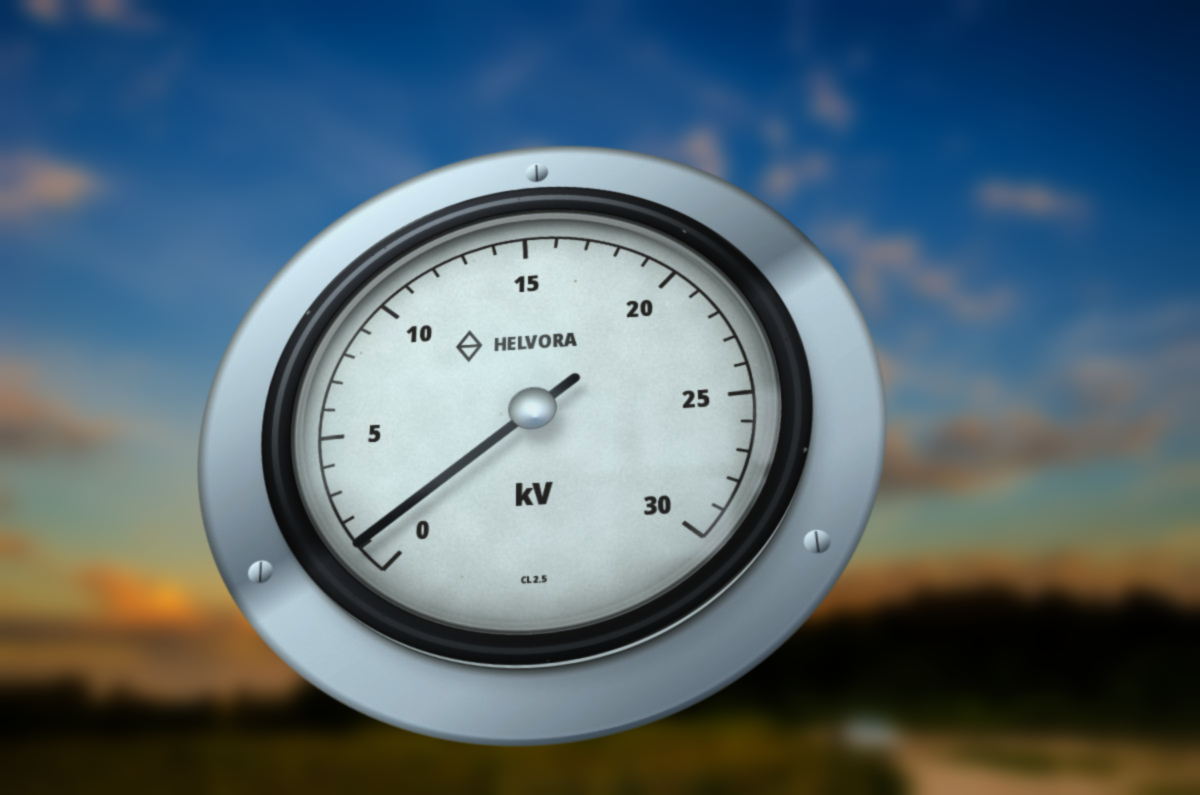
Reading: 1
